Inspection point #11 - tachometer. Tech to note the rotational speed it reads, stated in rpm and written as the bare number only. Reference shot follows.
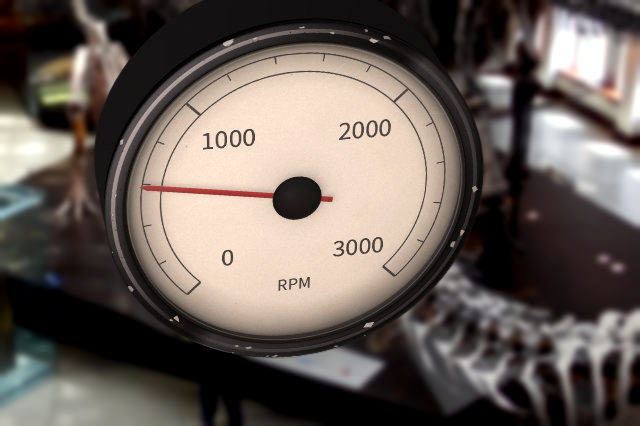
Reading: 600
